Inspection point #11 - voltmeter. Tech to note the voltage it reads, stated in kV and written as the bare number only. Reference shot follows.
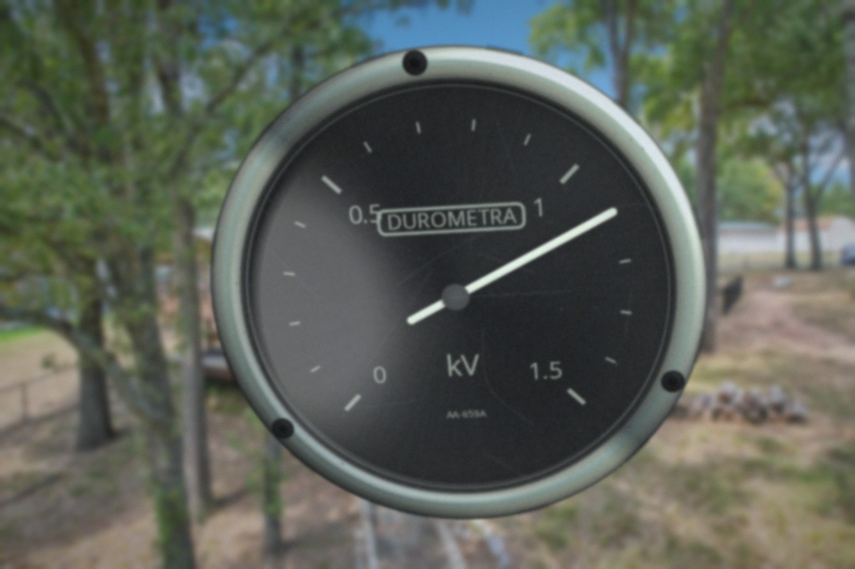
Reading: 1.1
